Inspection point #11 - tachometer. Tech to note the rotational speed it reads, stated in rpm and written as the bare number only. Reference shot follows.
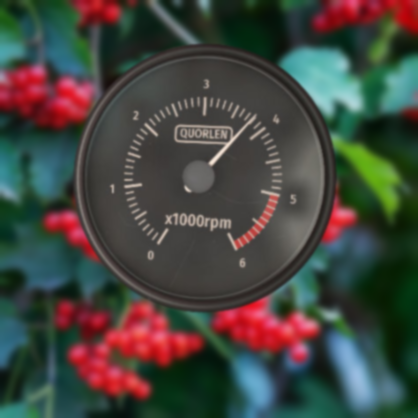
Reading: 3800
